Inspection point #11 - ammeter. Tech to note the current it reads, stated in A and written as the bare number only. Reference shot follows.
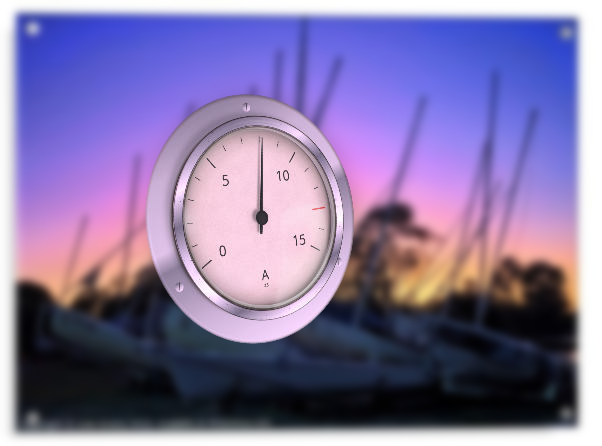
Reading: 8
